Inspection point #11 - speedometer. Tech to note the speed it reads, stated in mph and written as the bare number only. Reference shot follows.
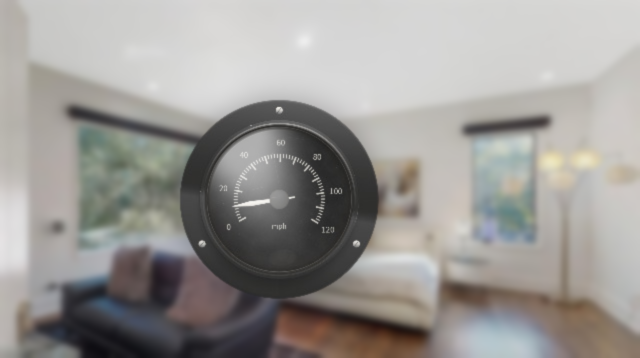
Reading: 10
